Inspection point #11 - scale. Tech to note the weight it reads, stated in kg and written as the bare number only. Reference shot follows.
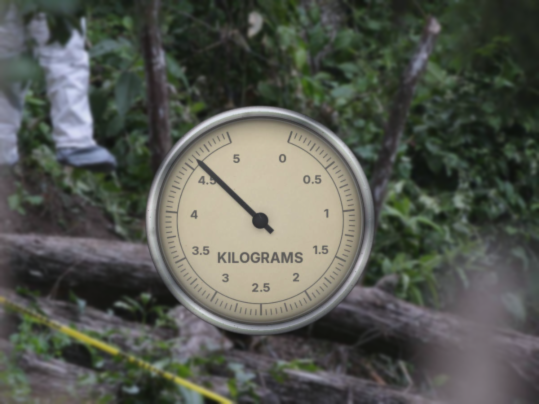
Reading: 4.6
